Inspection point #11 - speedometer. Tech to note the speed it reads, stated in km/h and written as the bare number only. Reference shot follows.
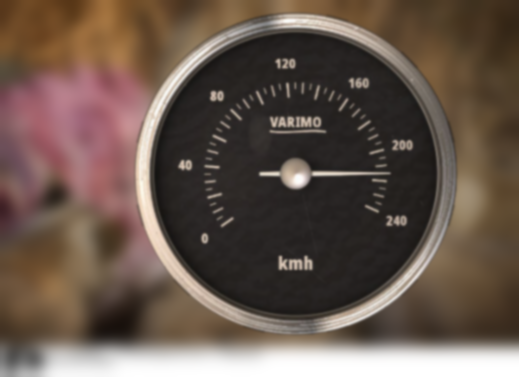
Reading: 215
